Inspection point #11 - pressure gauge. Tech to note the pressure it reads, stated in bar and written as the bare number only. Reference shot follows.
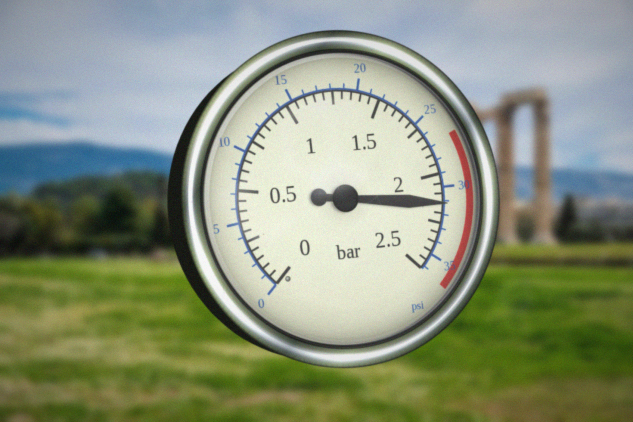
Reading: 2.15
